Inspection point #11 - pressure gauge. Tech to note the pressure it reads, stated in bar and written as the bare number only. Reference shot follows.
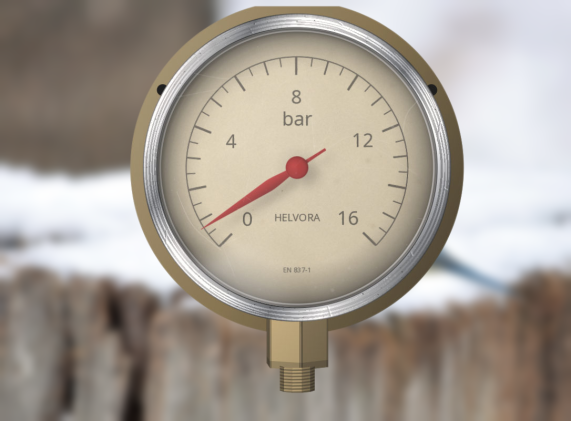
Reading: 0.75
